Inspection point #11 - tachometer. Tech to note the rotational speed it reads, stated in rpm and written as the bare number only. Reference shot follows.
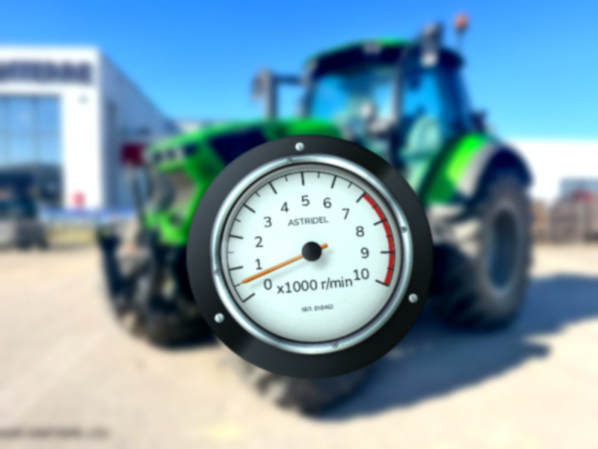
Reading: 500
